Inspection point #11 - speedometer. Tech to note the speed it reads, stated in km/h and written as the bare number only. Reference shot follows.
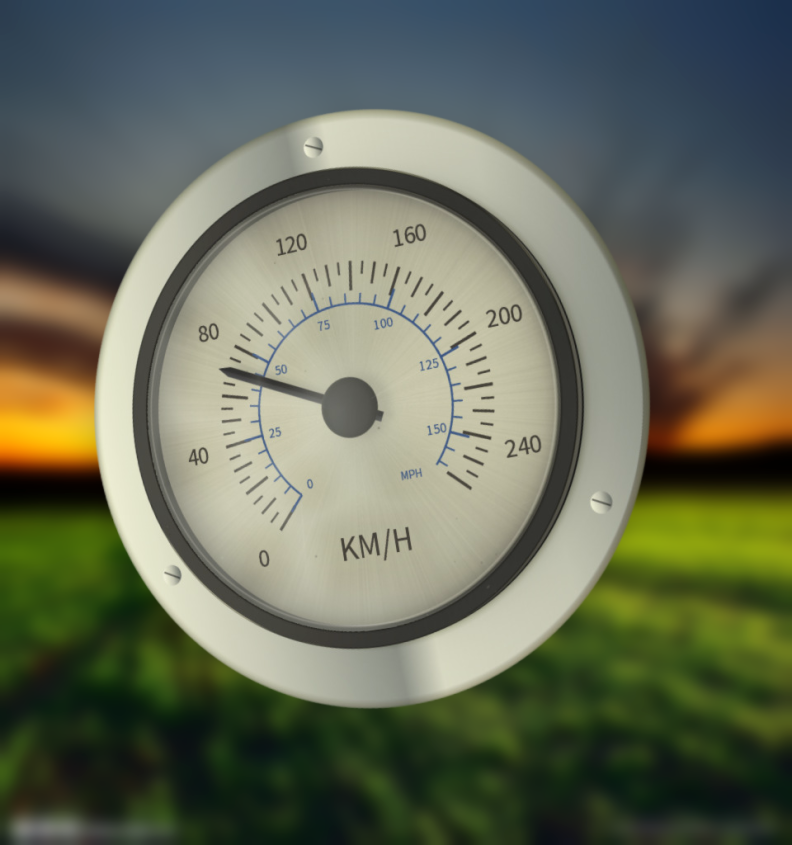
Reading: 70
